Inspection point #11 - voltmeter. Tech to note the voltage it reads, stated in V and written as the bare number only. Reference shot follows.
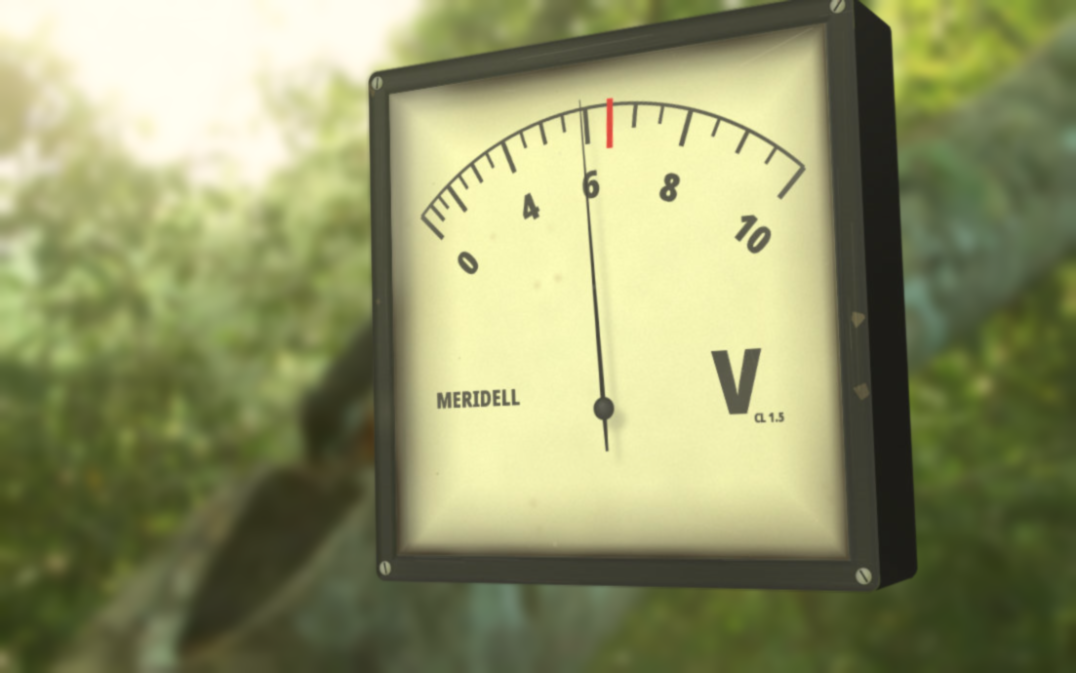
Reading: 6
